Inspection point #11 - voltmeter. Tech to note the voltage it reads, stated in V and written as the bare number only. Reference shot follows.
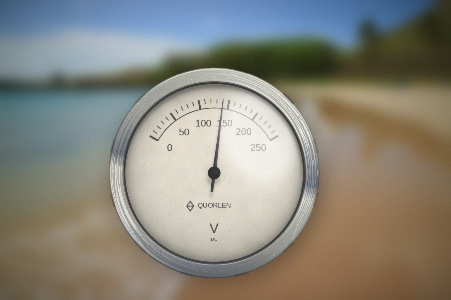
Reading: 140
